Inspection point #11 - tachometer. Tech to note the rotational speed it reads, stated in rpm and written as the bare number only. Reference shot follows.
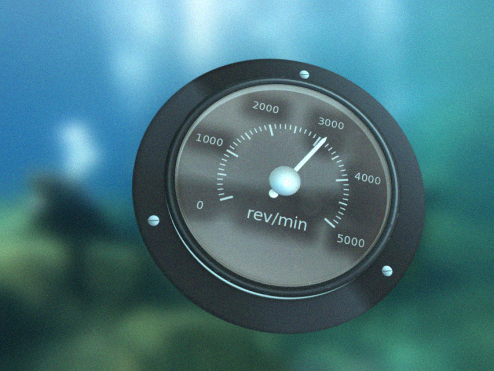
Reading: 3100
